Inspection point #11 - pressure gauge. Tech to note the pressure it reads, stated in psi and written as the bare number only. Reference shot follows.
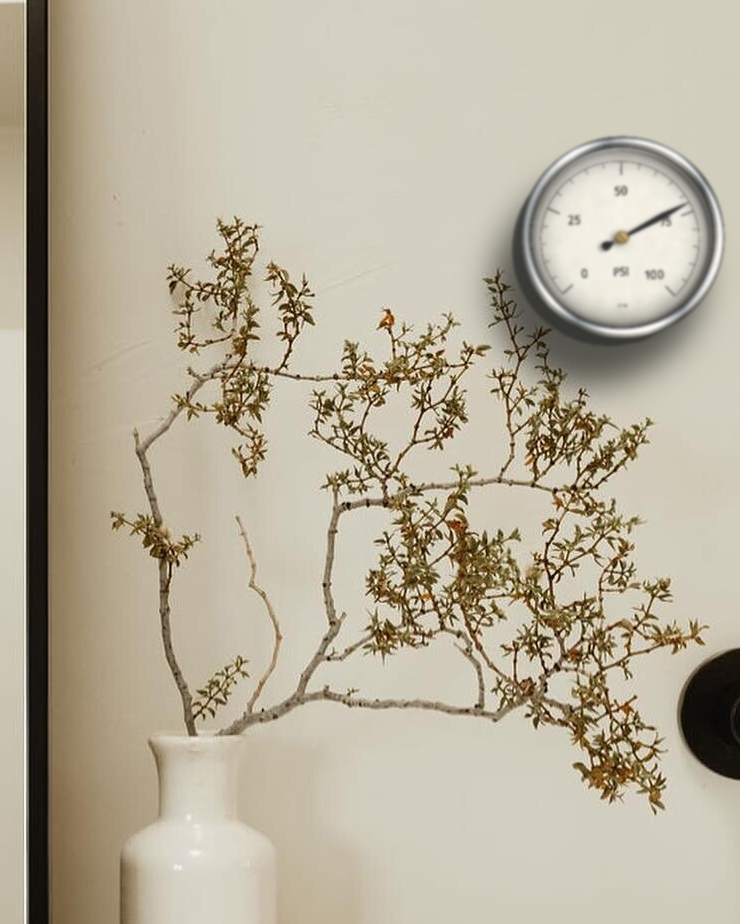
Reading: 72.5
